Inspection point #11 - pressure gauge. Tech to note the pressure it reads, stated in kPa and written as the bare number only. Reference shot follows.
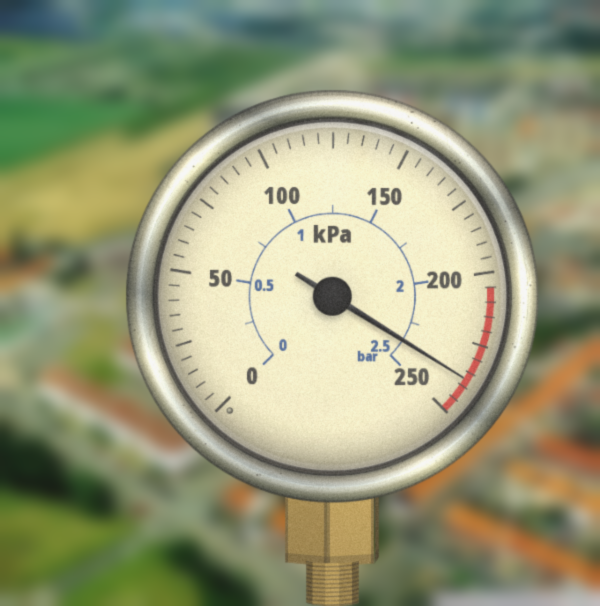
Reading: 237.5
